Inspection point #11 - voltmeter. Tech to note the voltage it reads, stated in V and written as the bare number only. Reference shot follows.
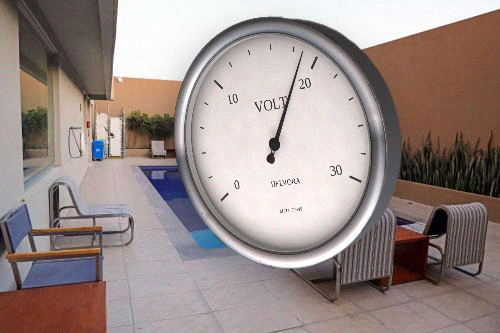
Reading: 19
